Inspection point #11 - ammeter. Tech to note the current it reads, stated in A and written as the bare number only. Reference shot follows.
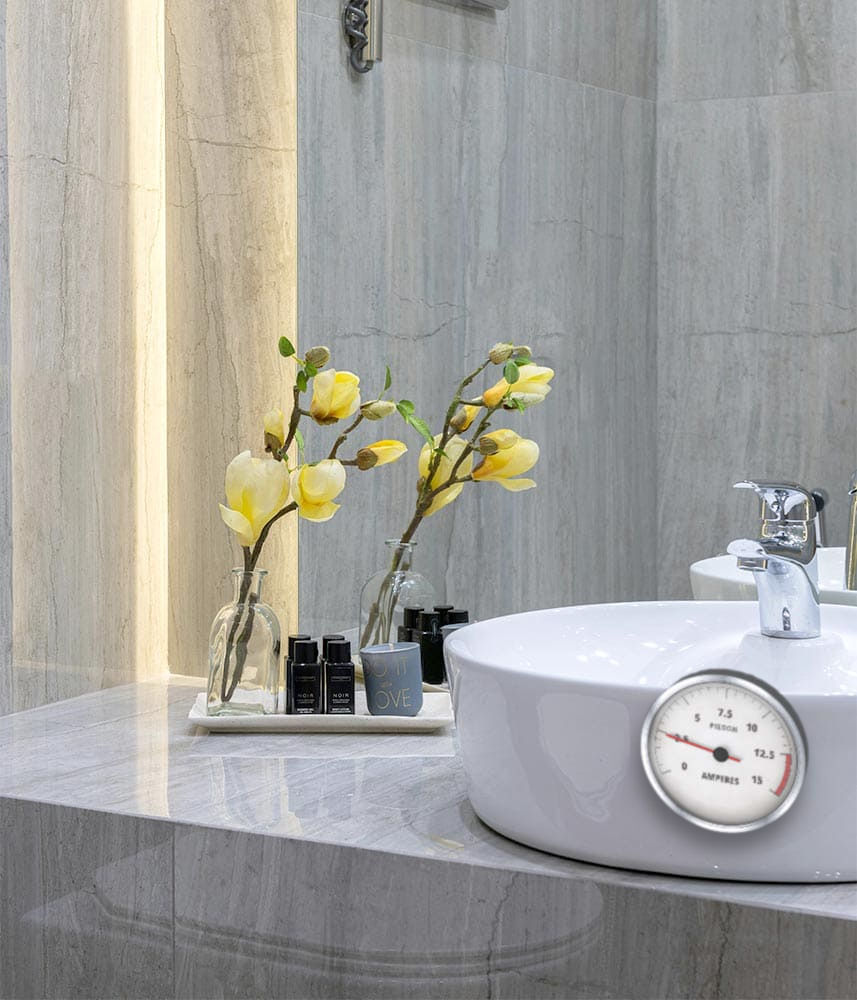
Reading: 2.5
